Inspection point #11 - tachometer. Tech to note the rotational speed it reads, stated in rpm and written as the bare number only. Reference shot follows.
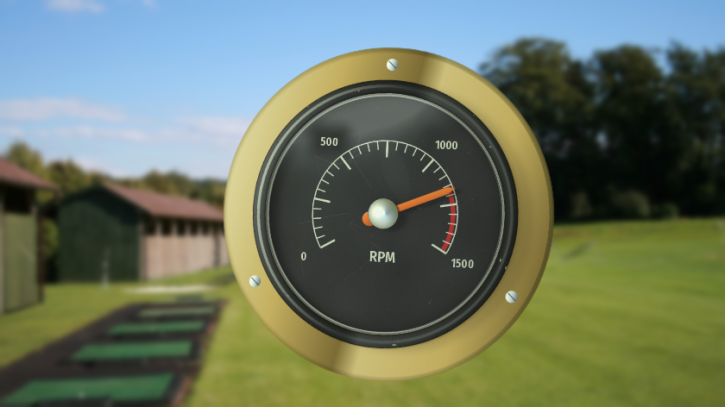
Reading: 1175
